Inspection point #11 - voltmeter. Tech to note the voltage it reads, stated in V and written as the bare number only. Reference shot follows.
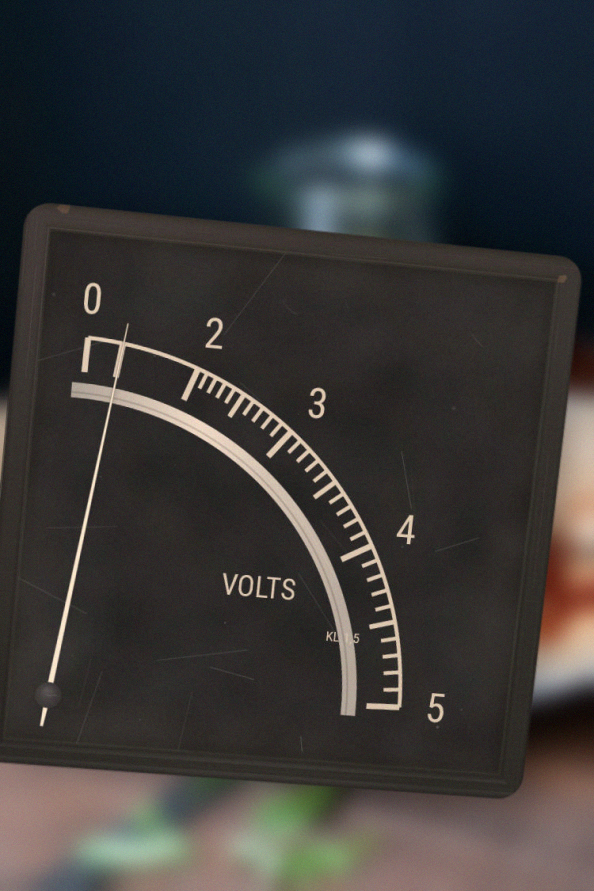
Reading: 1
